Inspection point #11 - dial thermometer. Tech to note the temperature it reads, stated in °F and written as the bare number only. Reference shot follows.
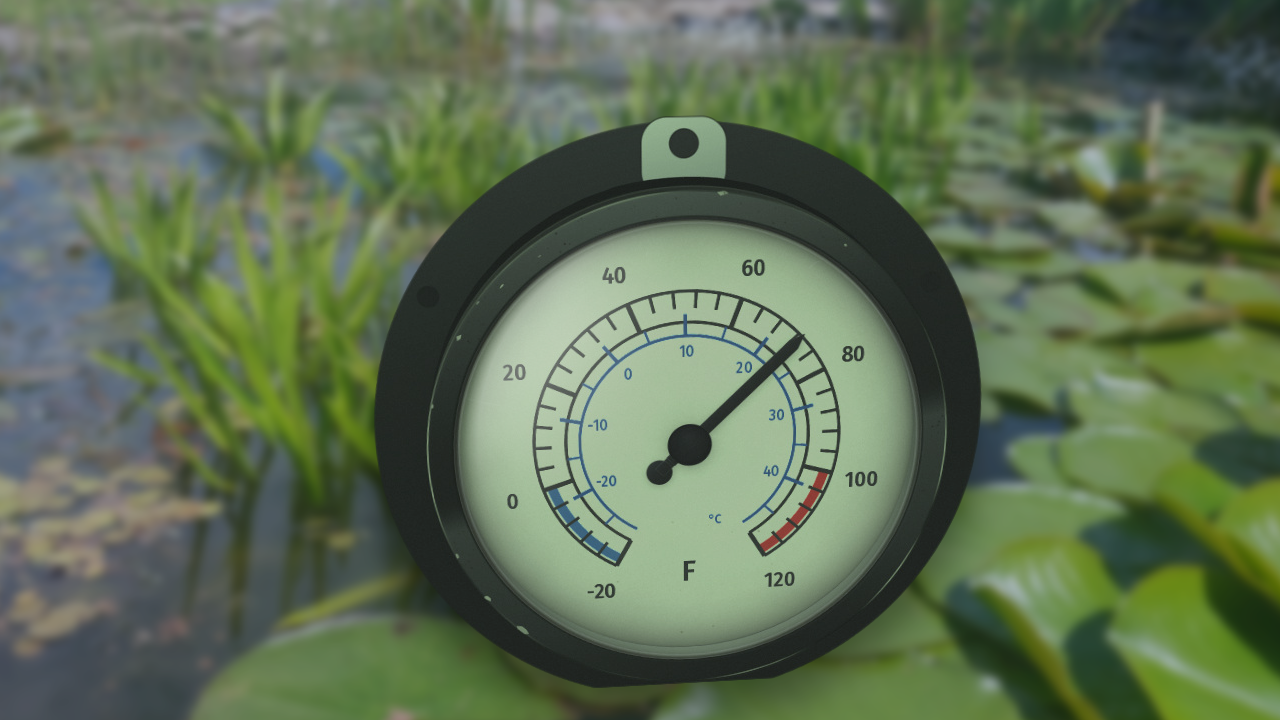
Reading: 72
